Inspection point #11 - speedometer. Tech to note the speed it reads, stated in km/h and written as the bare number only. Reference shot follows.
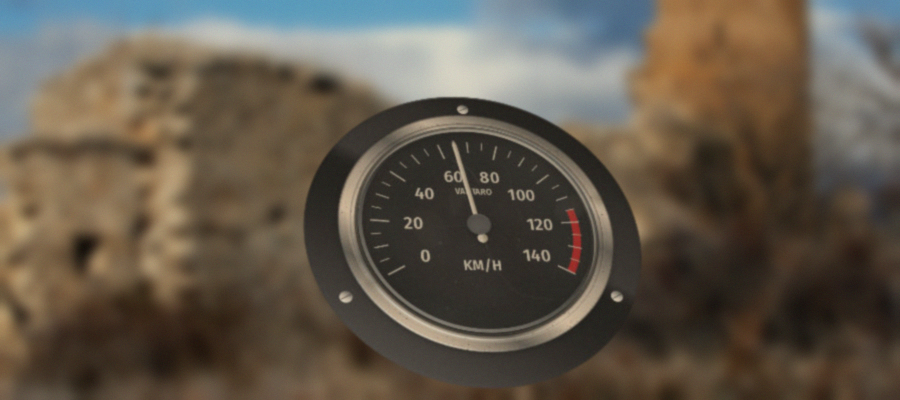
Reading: 65
